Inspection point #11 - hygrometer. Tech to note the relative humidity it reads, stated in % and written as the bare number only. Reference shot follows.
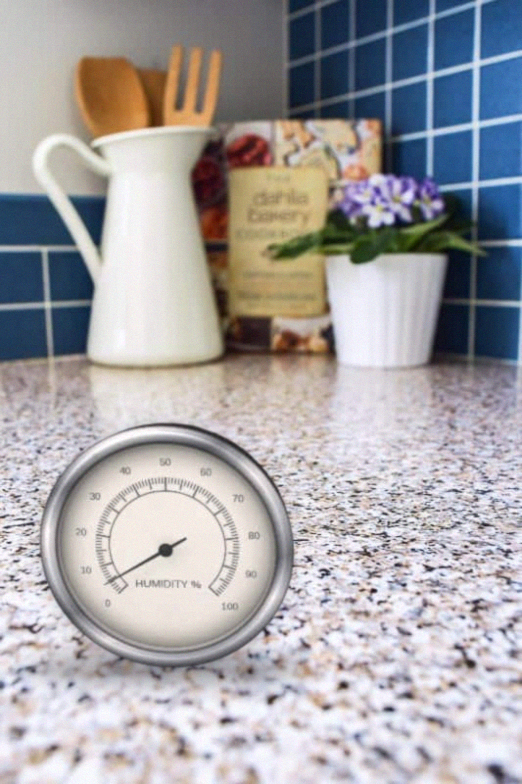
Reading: 5
